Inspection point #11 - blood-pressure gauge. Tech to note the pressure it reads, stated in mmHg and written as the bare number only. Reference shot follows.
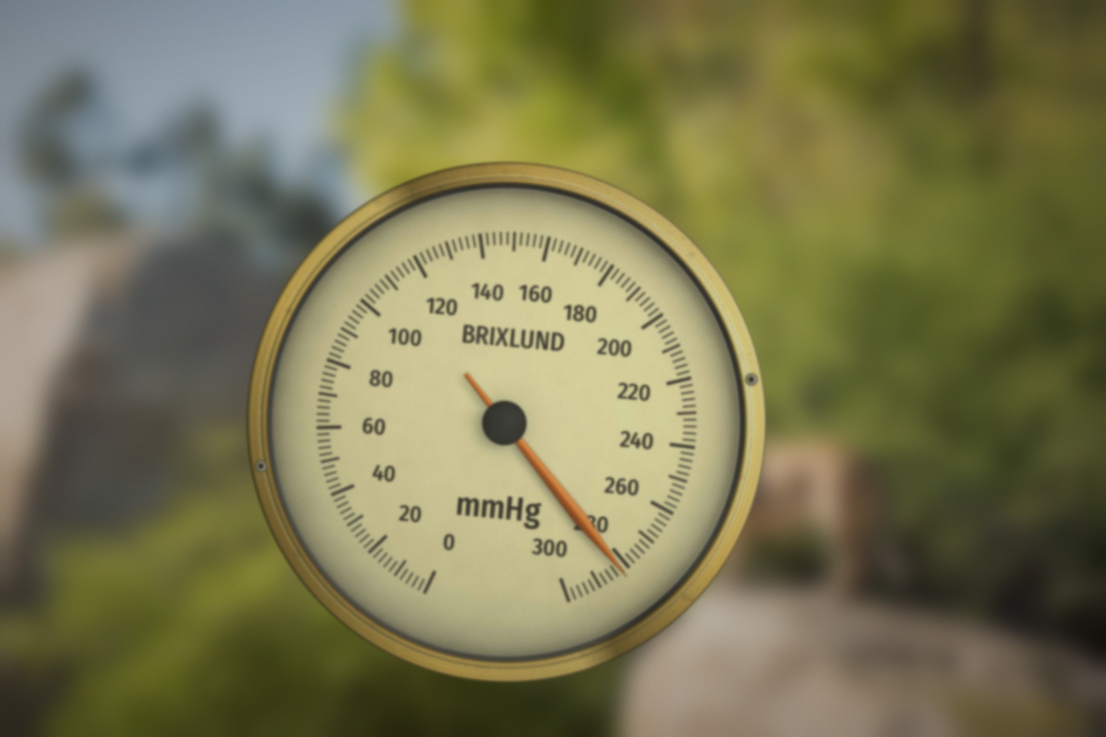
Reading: 282
